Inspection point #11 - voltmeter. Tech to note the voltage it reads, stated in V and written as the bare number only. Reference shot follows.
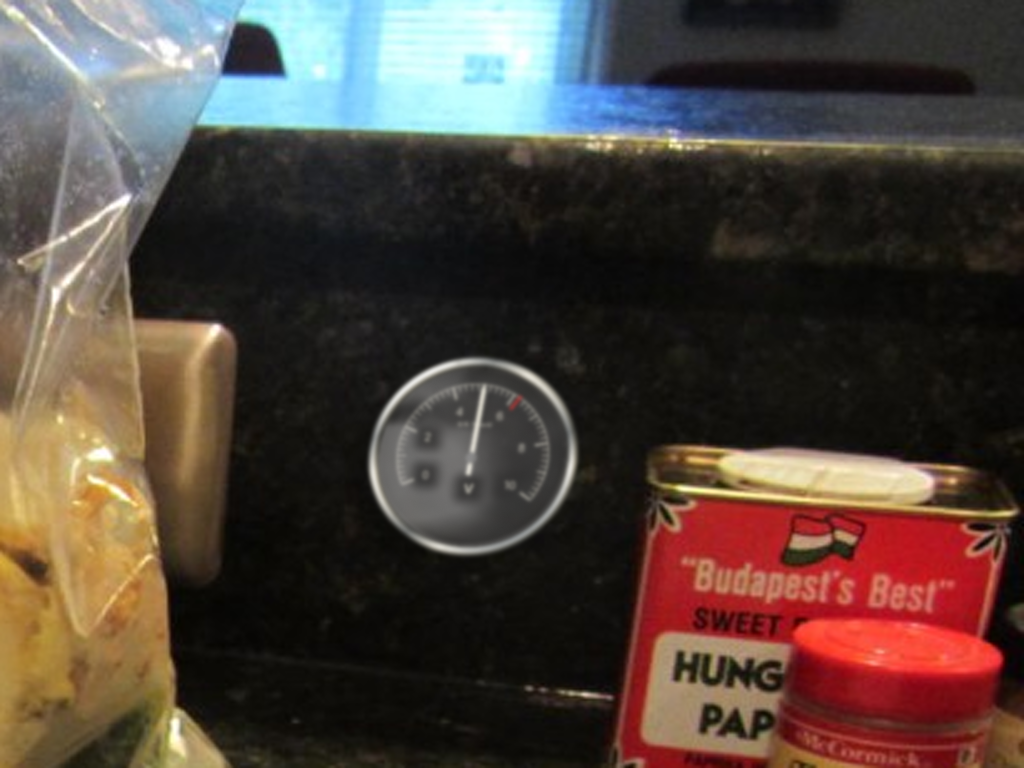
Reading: 5
